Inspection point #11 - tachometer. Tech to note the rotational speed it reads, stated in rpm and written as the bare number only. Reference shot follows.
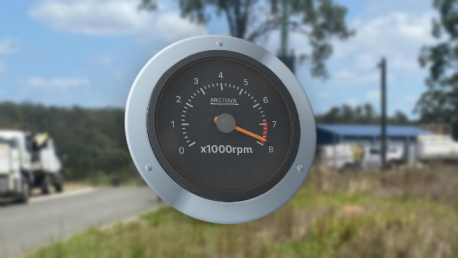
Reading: 7800
